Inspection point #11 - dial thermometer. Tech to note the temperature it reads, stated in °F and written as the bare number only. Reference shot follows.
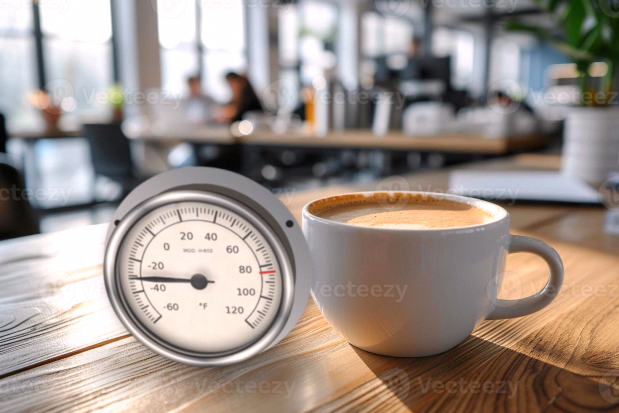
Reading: -30
